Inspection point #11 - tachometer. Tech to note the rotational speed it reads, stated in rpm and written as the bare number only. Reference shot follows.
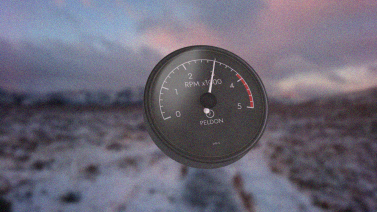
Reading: 3000
